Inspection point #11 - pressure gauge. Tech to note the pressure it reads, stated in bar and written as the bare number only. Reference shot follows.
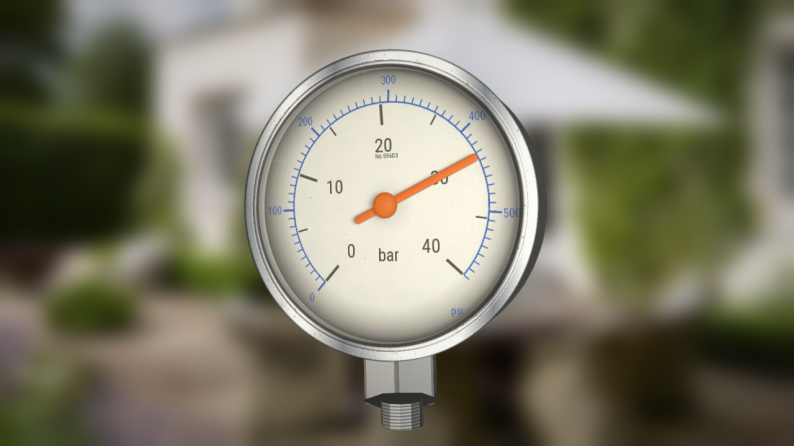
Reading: 30
